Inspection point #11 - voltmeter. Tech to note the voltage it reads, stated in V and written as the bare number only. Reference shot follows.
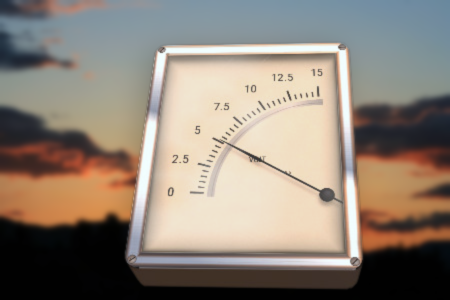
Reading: 5
